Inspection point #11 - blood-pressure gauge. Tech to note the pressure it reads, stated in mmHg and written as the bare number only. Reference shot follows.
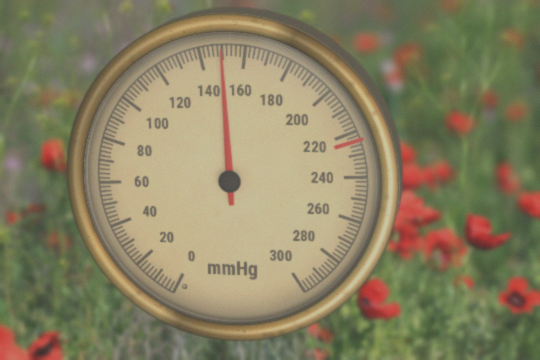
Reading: 150
